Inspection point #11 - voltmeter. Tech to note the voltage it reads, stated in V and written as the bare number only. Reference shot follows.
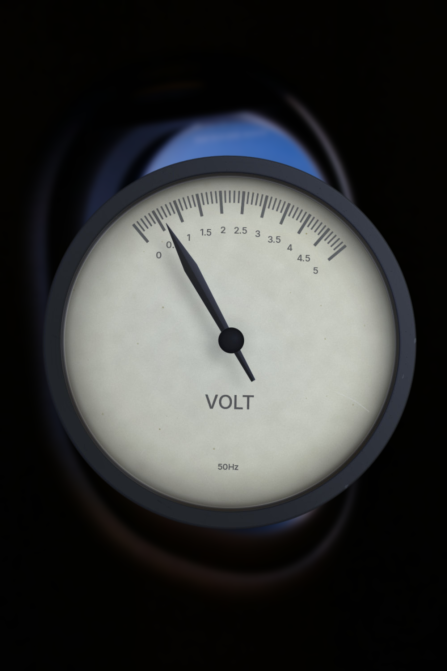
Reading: 0.6
